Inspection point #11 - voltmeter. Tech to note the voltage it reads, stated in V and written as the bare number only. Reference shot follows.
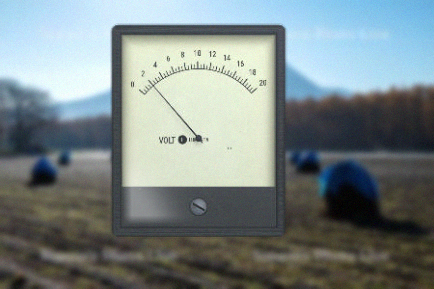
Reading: 2
